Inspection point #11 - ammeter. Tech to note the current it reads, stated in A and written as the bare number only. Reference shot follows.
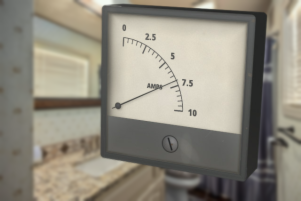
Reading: 7
